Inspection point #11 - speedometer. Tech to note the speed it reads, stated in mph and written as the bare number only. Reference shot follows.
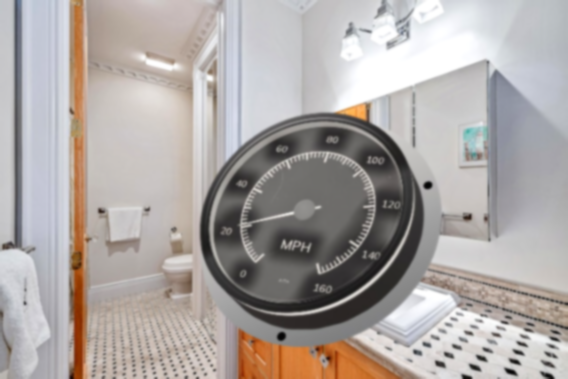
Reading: 20
